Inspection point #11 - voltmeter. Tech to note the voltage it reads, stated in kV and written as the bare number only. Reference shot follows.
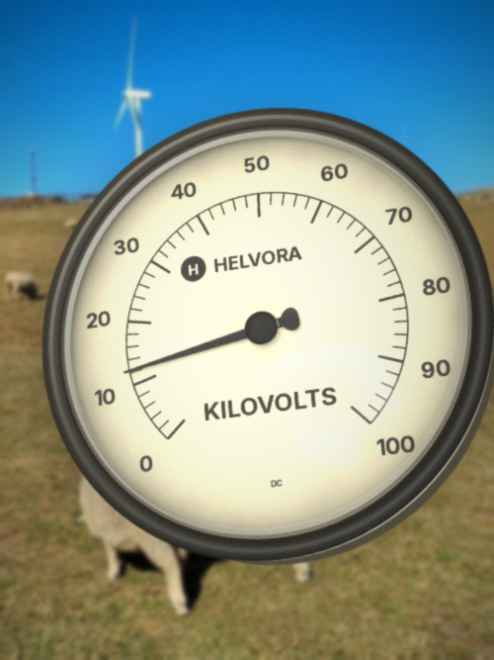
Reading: 12
